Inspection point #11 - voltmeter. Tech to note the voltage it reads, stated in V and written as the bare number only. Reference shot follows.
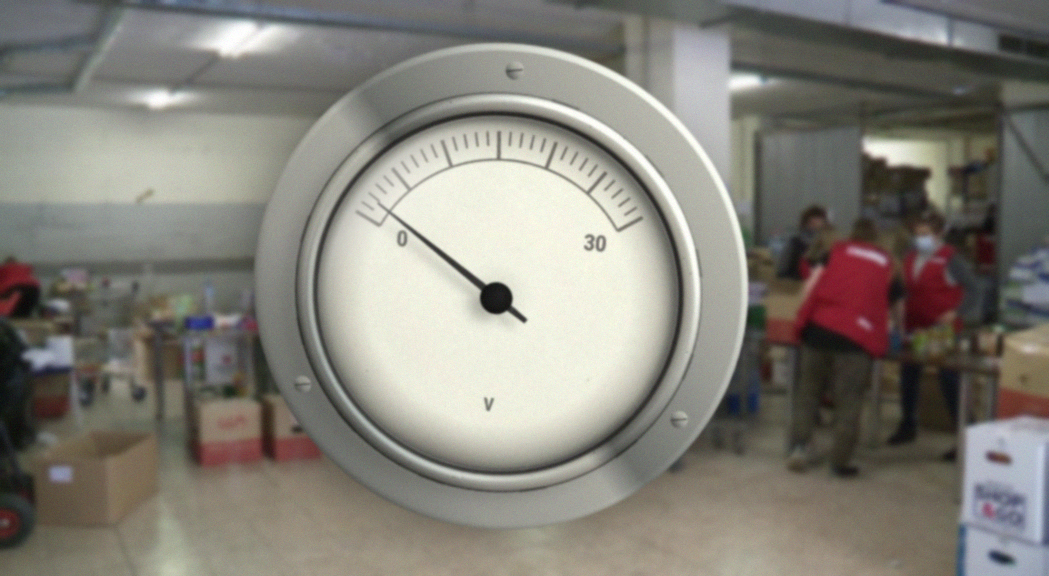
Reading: 2
